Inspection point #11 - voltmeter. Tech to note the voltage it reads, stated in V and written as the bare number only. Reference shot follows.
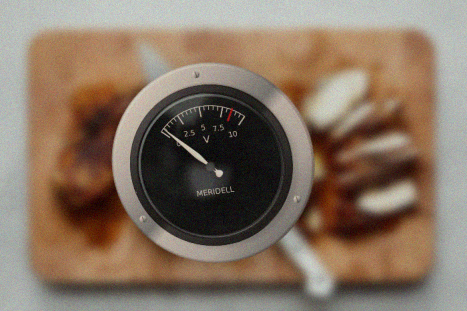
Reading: 0.5
